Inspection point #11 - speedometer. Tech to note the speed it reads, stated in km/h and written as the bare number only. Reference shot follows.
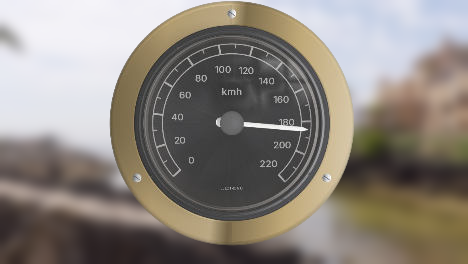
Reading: 185
